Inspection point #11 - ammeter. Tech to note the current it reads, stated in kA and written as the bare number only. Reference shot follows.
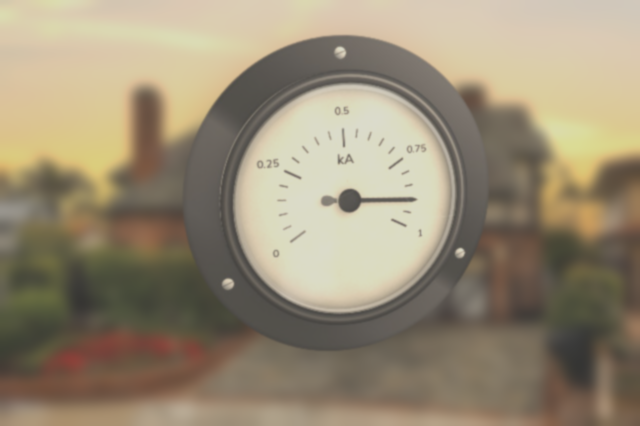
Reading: 0.9
